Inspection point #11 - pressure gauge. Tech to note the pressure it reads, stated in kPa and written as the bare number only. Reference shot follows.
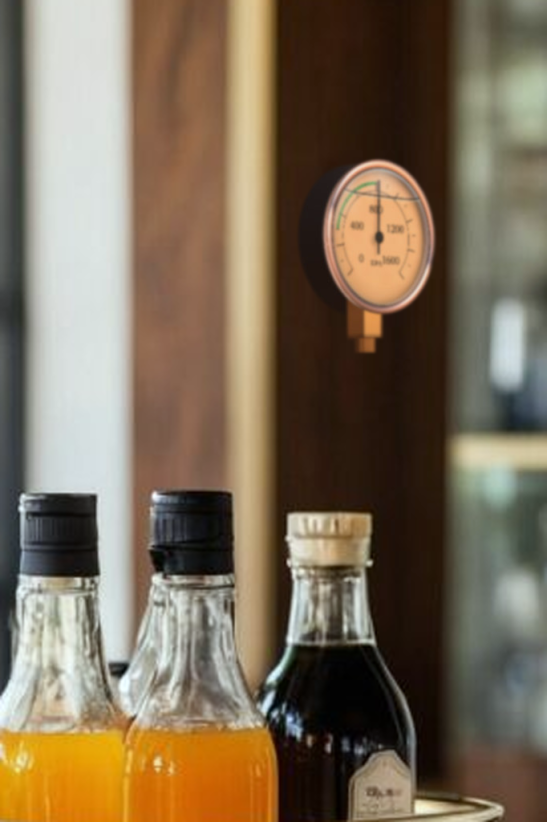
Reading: 800
